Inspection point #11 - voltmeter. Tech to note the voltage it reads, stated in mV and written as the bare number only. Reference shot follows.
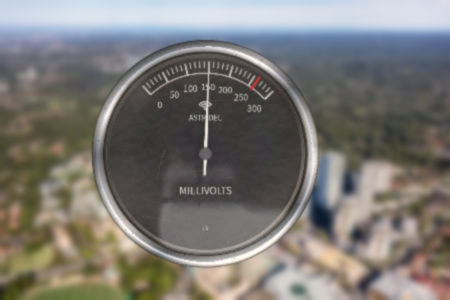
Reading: 150
